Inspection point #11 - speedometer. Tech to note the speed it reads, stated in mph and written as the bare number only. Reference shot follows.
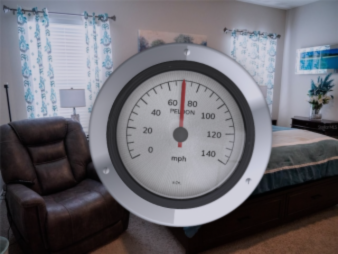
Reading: 70
